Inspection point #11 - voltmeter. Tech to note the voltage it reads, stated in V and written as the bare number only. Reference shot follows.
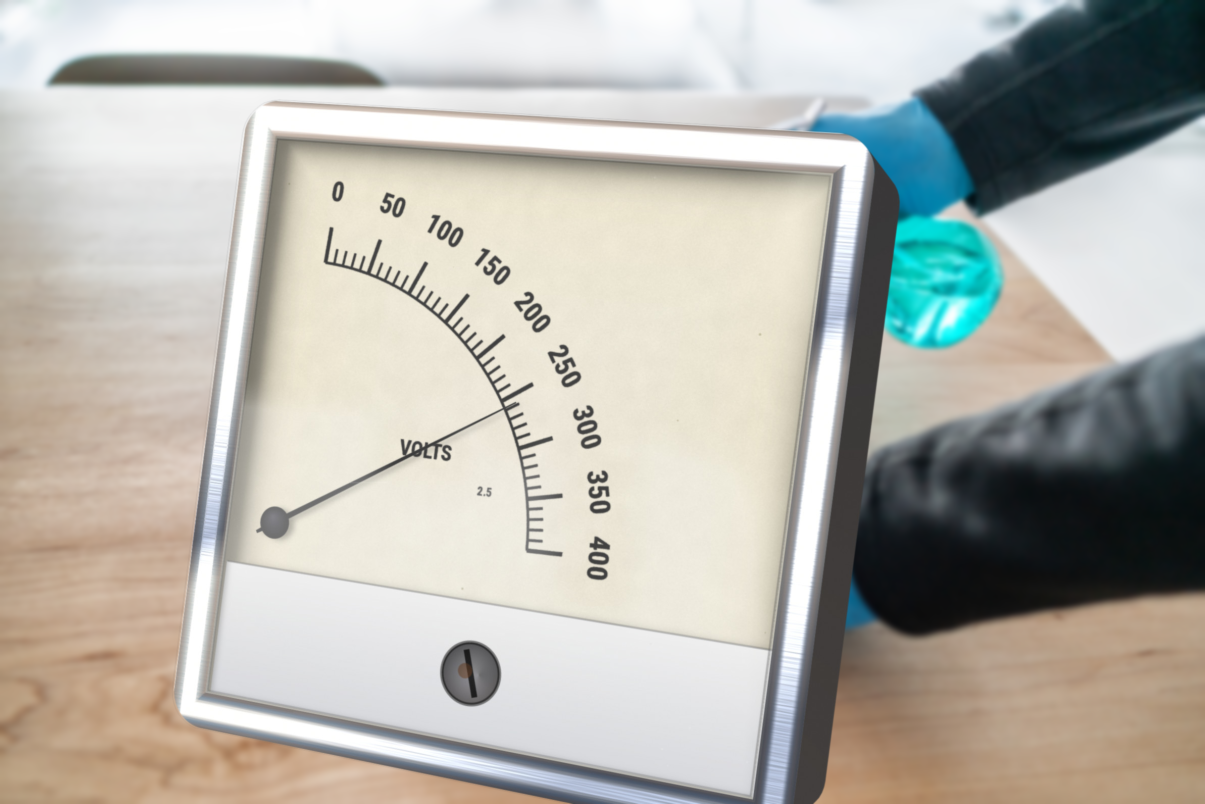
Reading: 260
